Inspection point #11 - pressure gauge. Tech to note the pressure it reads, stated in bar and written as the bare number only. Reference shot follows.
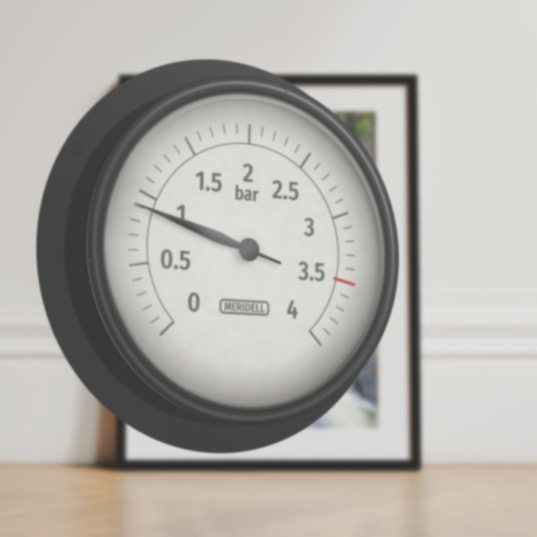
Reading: 0.9
